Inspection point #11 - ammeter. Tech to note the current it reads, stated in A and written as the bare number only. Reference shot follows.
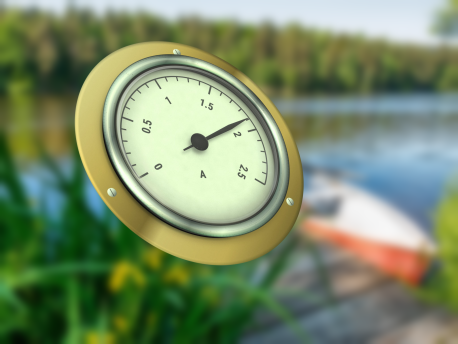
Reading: 1.9
